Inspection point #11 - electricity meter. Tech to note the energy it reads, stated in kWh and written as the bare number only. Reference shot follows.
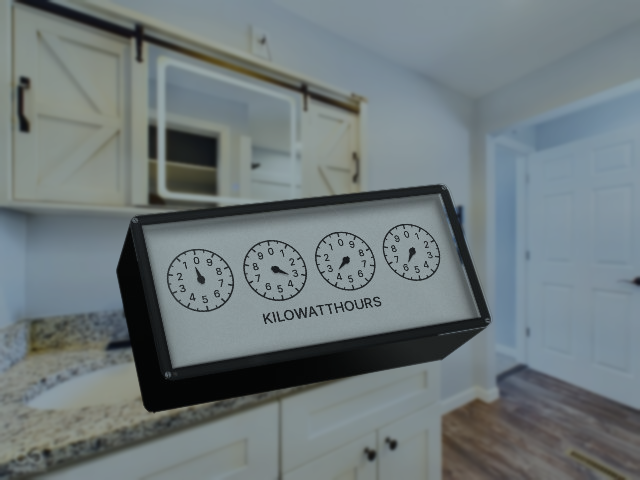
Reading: 336
